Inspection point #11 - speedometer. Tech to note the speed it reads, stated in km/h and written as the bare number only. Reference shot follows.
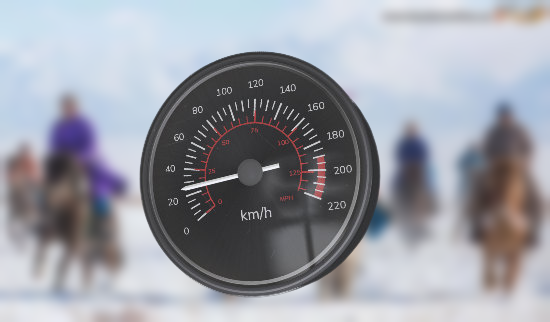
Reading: 25
